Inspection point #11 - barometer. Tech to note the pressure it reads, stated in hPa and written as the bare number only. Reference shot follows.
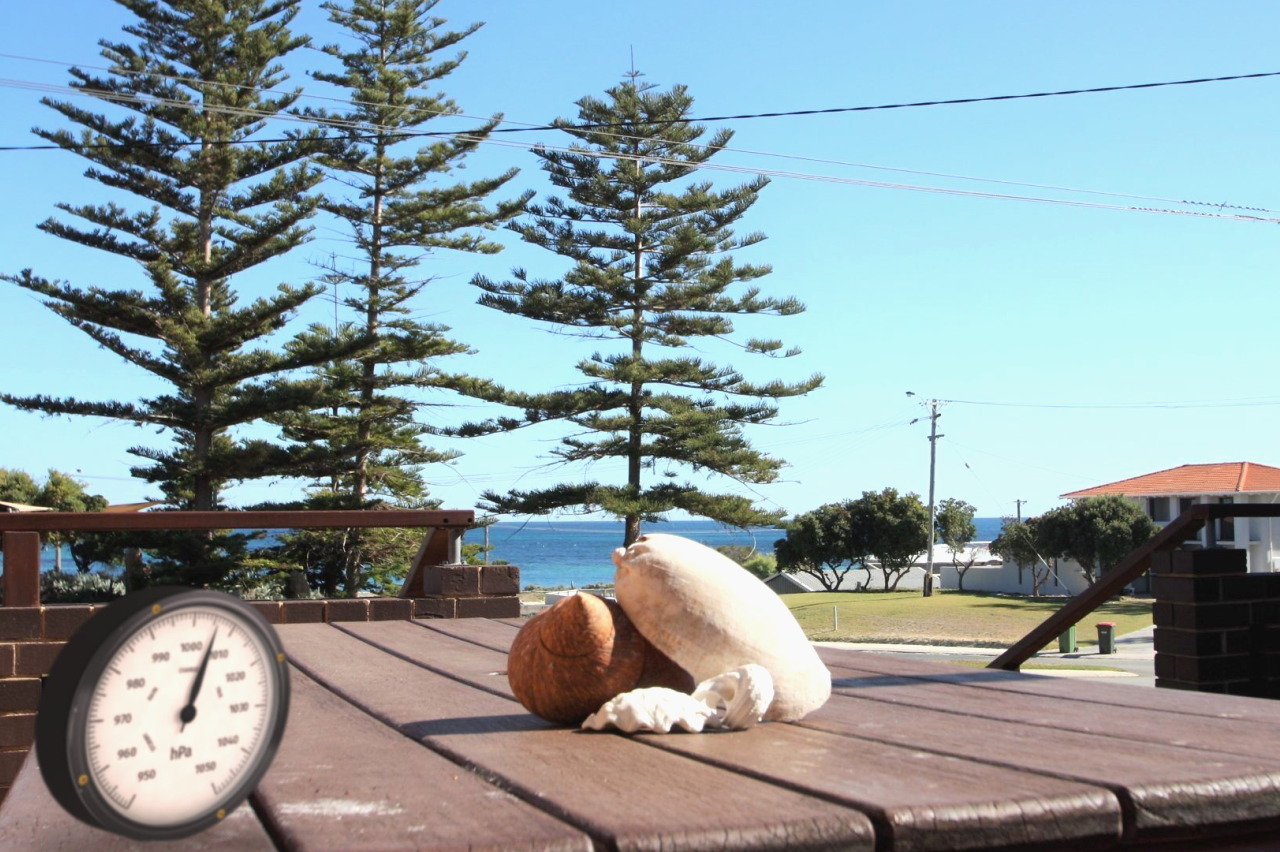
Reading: 1005
